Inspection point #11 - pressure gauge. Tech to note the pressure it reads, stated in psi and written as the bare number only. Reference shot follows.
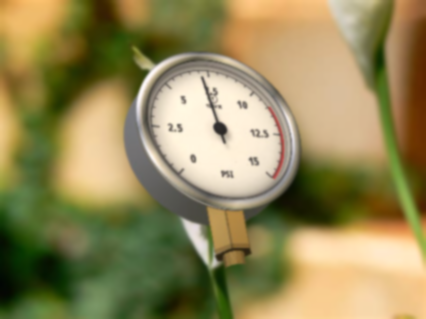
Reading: 7
